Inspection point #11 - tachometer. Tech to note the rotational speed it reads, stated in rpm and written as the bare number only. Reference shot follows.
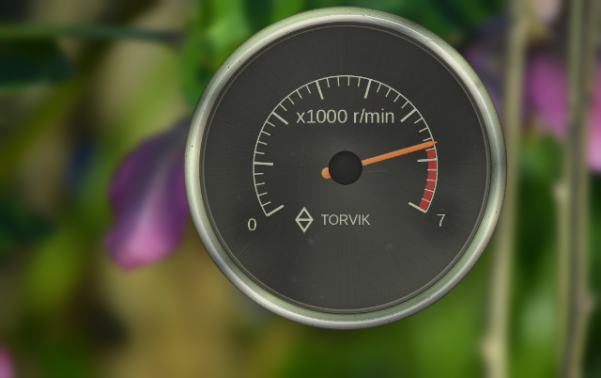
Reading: 5700
